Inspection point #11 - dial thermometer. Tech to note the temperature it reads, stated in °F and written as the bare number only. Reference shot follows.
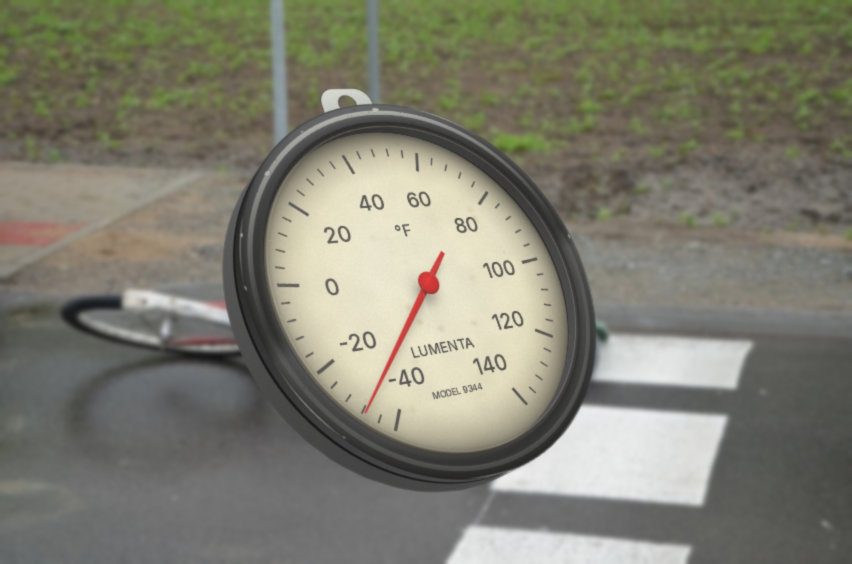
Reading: -32
